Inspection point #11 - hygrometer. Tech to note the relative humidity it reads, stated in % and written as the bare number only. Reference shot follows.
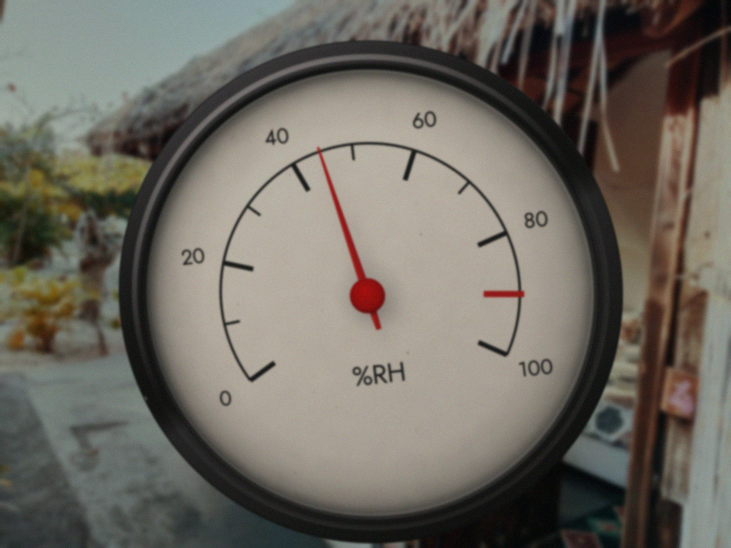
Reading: 45
